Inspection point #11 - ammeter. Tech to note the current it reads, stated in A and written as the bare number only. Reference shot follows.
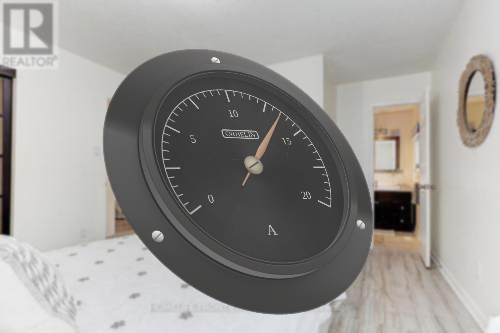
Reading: 13.5
